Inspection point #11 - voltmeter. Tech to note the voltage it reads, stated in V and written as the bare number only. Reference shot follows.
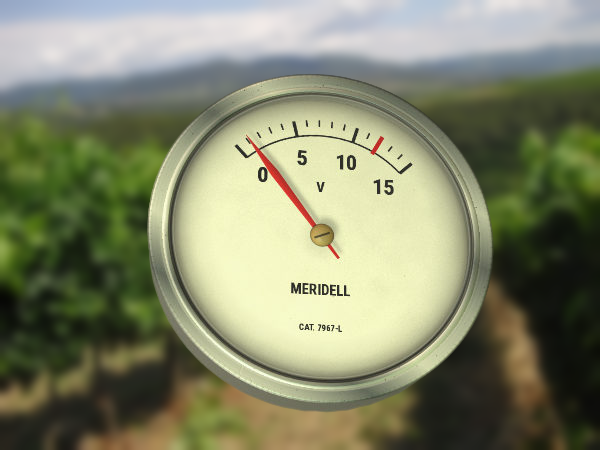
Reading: 1
